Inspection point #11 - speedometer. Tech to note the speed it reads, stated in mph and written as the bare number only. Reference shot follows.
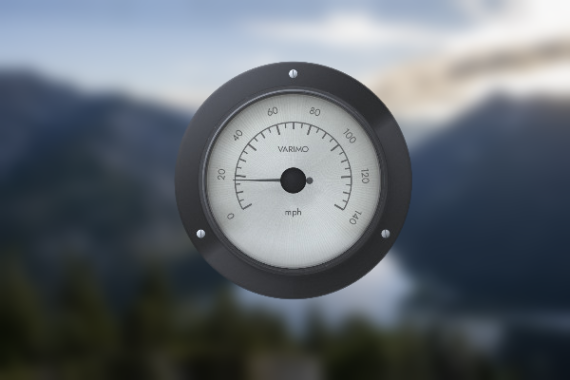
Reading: 17.5
